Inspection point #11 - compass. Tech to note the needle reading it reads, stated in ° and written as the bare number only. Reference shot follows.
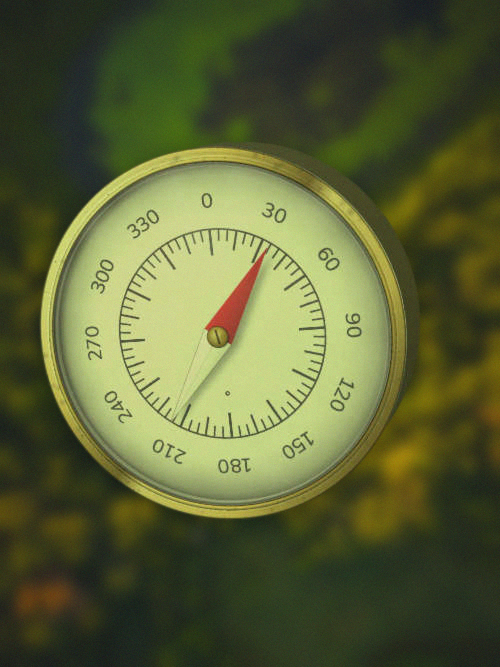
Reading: 35
